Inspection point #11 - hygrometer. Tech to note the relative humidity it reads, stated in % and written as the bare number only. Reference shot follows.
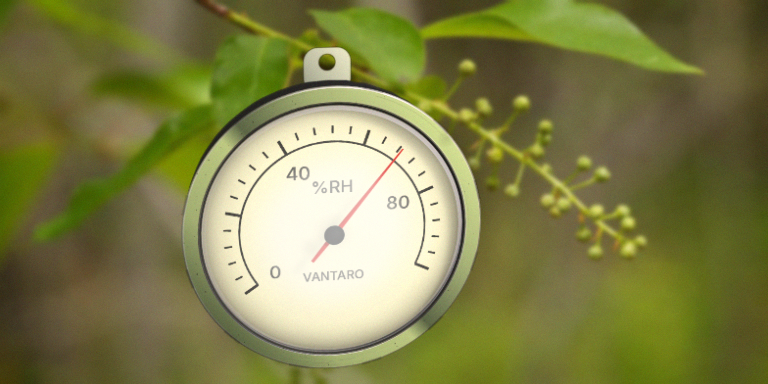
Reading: 68
